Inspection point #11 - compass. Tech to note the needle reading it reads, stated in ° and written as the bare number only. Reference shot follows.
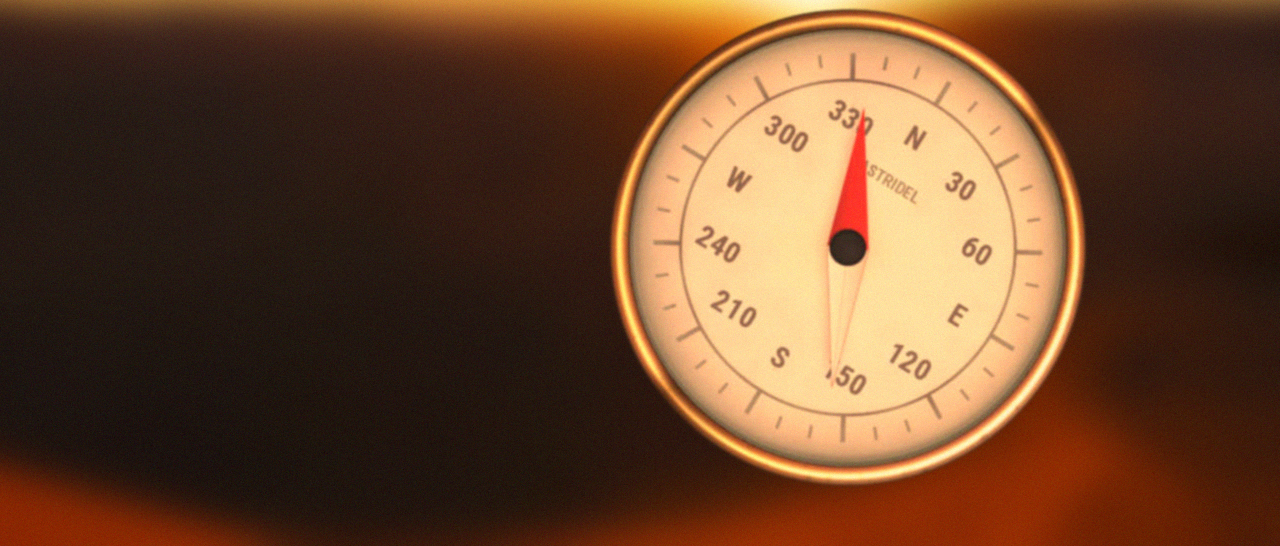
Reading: 335
